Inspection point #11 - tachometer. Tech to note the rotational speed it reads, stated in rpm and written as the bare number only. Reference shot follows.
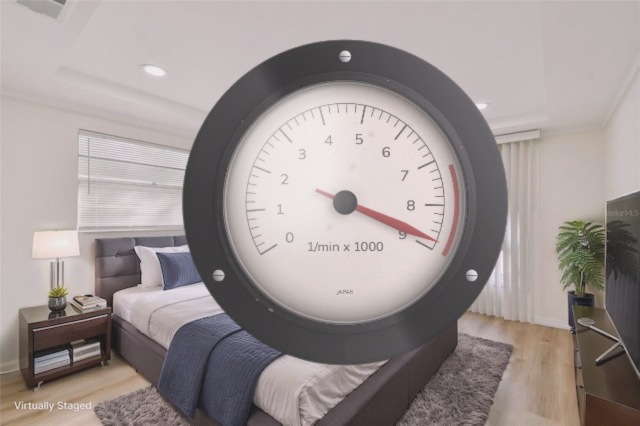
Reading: 8800
